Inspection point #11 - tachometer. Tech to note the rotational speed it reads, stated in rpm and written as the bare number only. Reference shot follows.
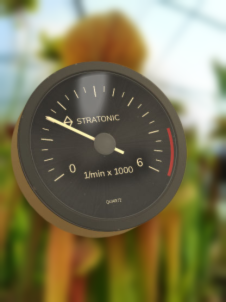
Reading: 1500
